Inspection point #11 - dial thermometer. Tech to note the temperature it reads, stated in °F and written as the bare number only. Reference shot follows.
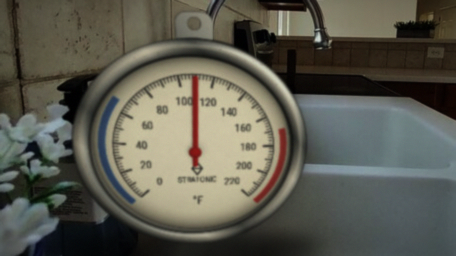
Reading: 110
